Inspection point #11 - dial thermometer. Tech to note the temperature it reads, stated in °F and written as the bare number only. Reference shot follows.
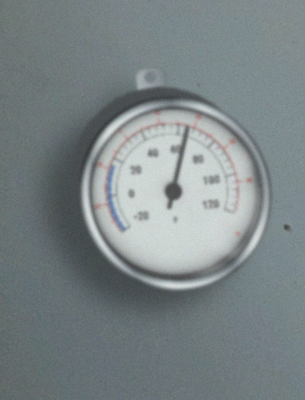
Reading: 64
